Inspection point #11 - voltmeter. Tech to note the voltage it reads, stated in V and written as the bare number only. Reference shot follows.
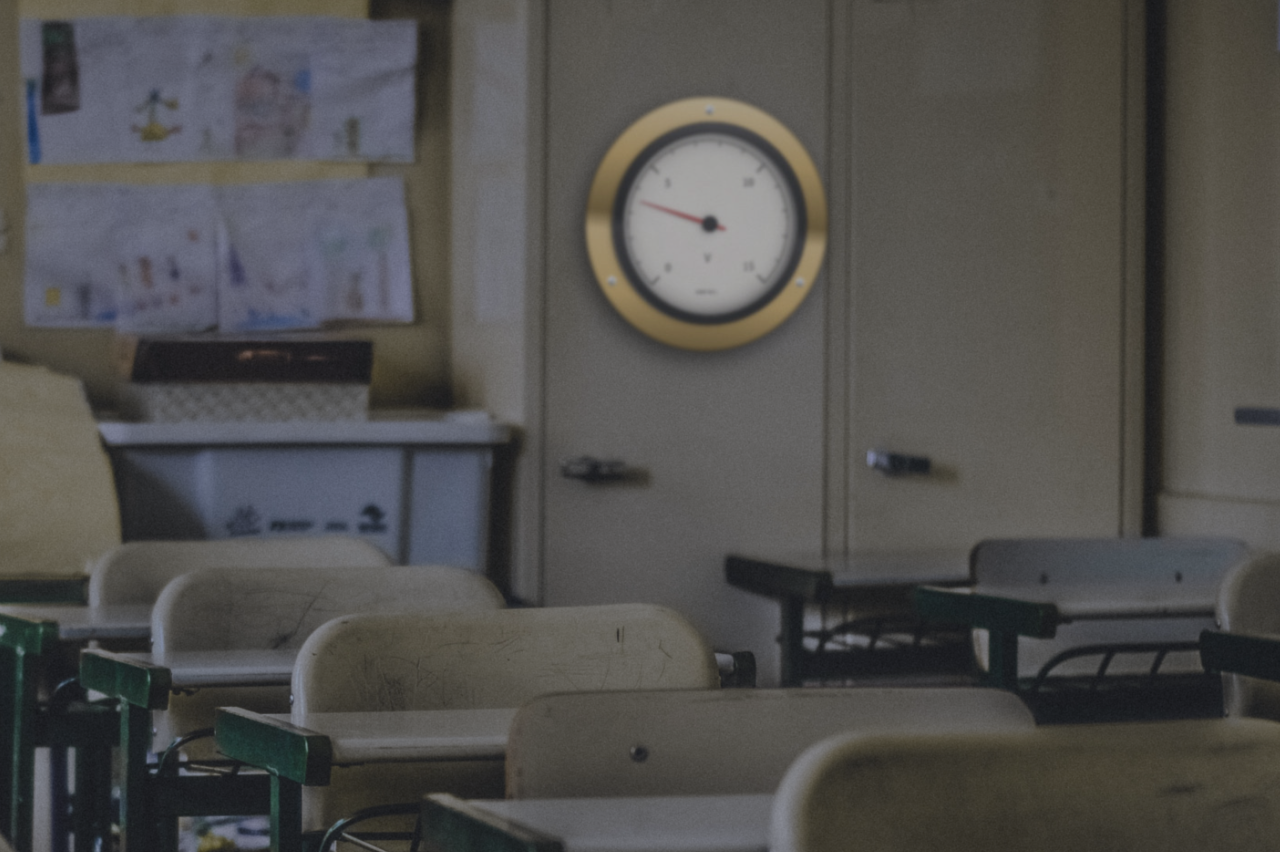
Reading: 3.5
